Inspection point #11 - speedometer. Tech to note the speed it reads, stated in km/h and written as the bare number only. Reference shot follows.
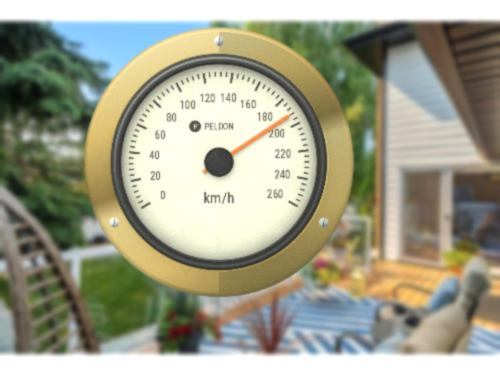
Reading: 192
